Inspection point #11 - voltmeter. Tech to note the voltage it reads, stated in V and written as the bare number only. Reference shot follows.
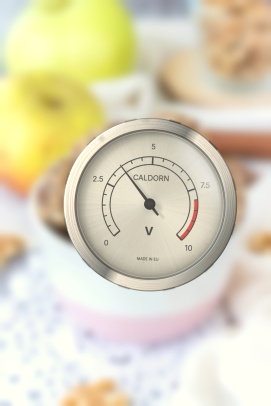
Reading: 3.5
